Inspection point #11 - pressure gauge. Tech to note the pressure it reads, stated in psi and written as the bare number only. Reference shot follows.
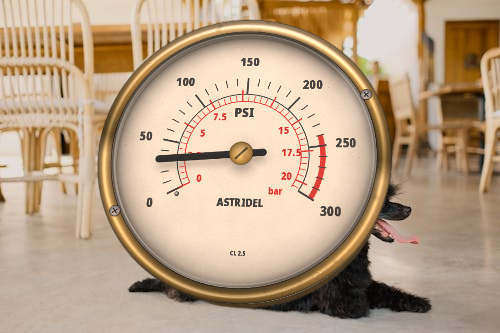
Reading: 30
